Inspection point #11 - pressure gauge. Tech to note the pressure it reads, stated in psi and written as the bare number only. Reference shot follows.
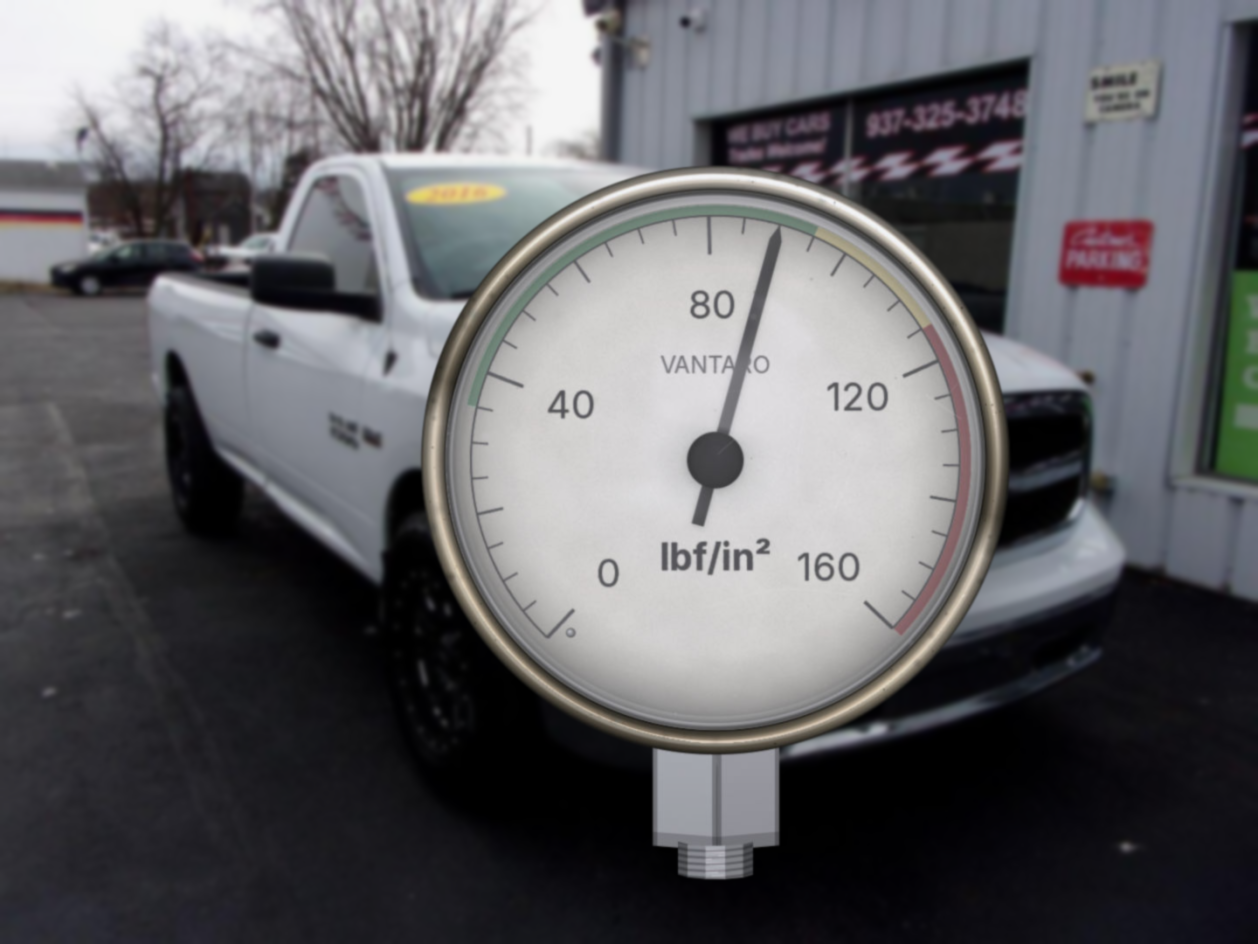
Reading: 90
